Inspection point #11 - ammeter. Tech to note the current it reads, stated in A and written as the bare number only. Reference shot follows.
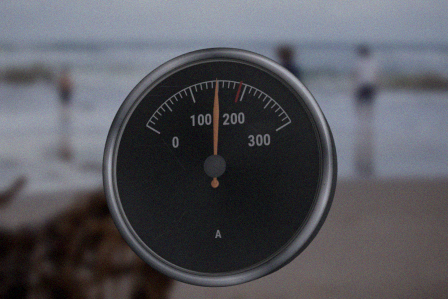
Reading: 150
